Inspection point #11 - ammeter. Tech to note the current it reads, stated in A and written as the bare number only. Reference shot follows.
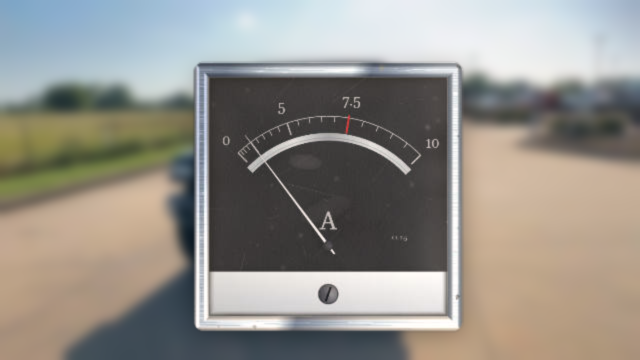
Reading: 2.5
